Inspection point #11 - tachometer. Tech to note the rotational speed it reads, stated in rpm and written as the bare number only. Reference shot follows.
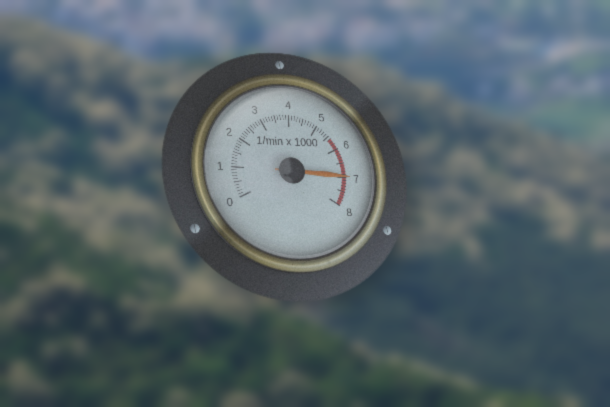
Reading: 7000
